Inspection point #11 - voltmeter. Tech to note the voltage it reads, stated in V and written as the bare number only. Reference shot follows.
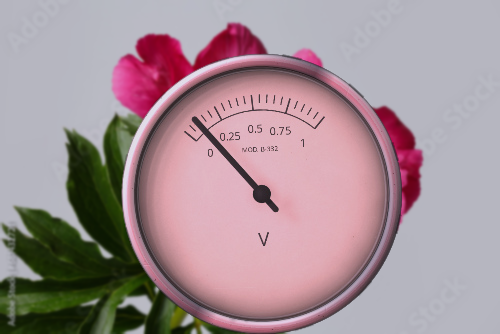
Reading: 0.1
